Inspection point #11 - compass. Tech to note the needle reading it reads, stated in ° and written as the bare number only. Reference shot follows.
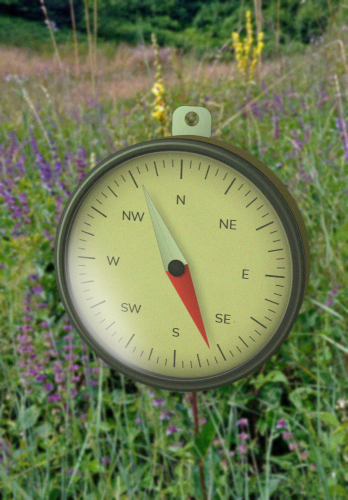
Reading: 155
